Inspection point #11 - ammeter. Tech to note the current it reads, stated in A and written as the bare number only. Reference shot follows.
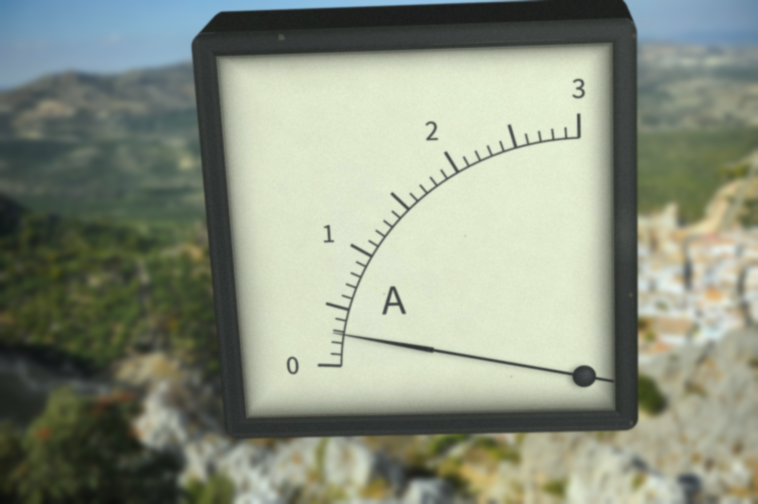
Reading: 0.3
